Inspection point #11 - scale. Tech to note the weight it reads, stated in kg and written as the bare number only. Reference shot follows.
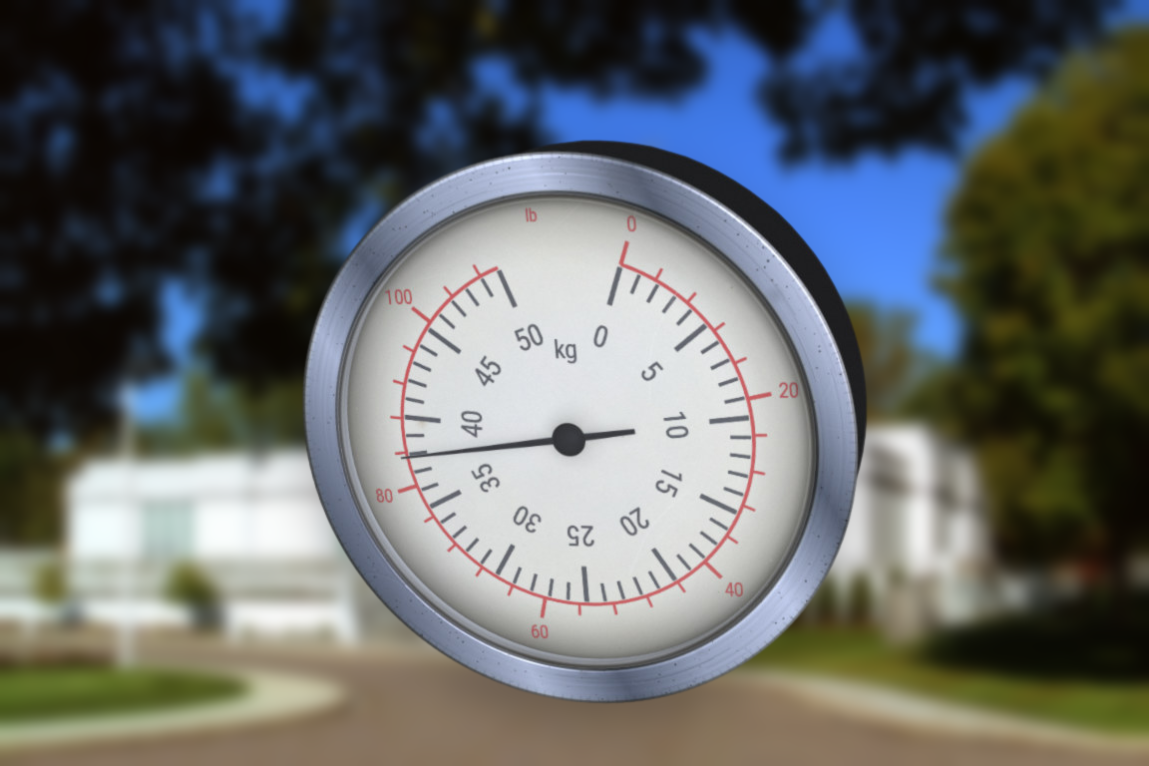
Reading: 38
